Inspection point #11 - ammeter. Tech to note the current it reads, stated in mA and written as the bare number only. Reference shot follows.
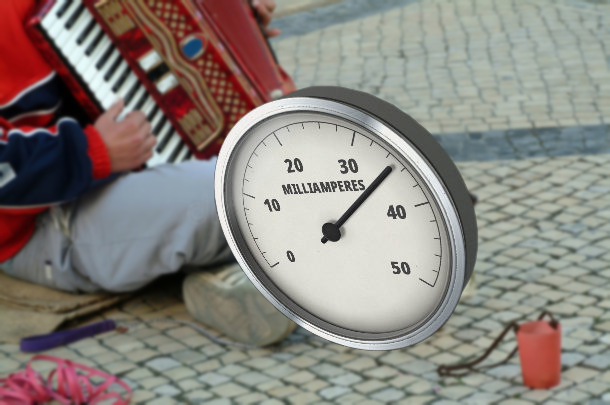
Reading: 35
